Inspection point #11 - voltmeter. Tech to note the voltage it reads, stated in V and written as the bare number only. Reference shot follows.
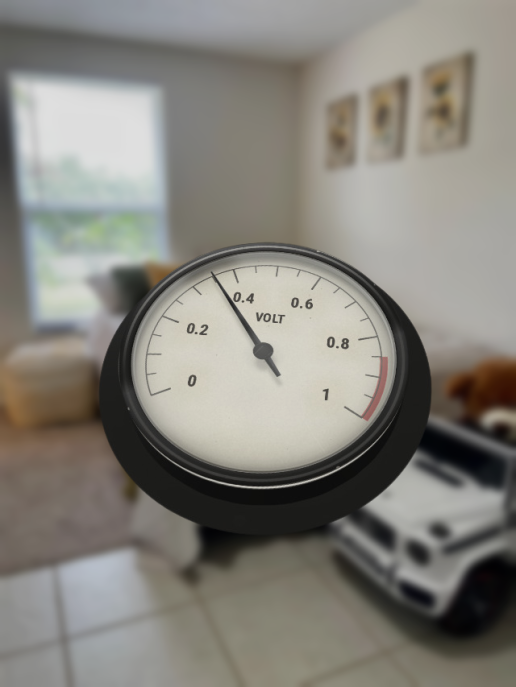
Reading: 0.35
